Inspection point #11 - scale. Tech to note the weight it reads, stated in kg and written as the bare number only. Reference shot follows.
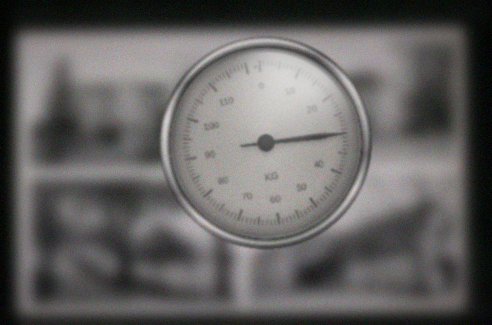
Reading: 30
